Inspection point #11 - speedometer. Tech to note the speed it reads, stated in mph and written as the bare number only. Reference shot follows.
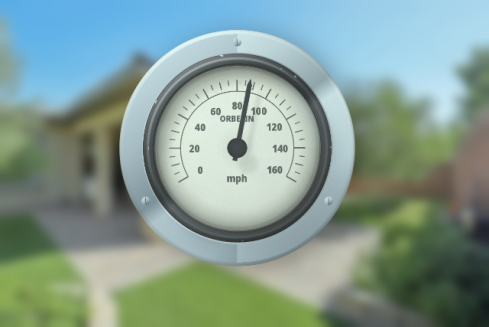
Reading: 87.5
